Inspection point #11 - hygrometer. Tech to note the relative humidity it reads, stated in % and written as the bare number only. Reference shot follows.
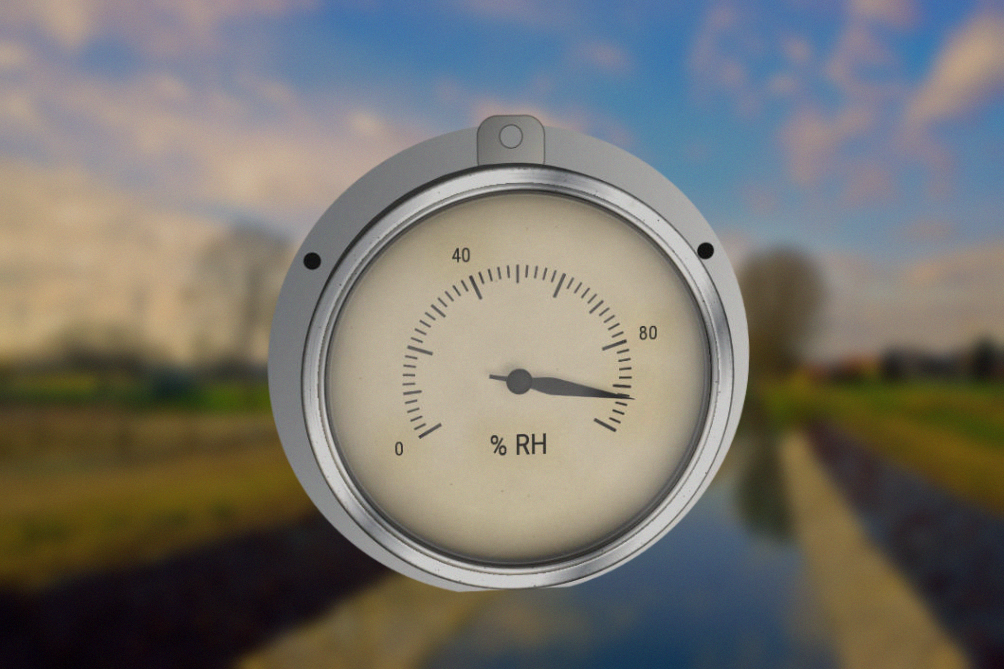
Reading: 92
